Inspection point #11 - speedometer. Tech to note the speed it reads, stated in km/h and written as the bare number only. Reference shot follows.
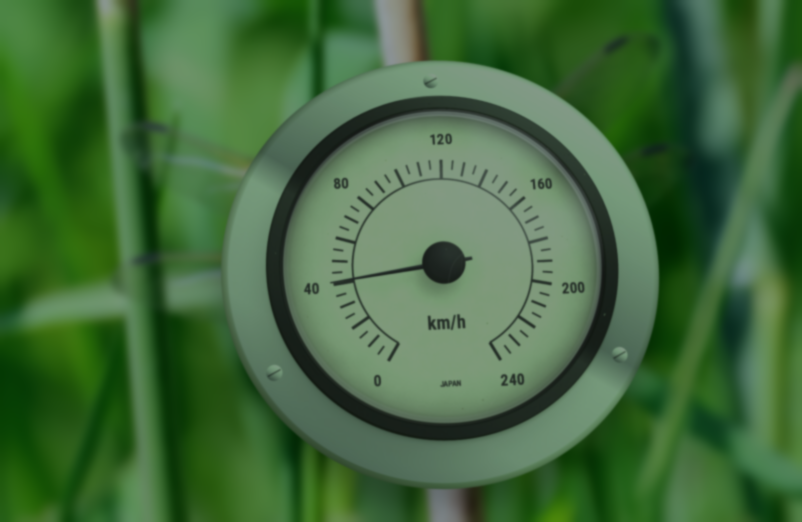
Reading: 40
